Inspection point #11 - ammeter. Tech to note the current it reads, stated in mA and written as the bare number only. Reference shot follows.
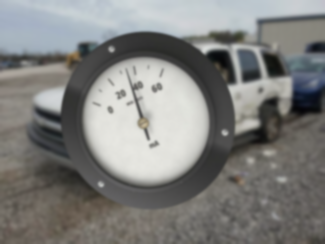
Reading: 35
